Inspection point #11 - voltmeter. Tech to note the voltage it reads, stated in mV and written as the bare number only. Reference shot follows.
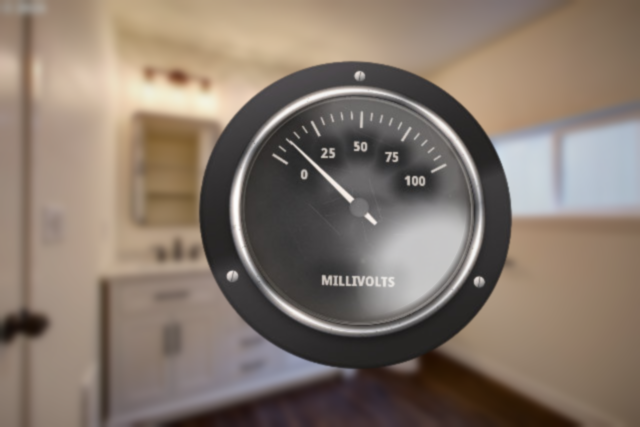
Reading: 10
